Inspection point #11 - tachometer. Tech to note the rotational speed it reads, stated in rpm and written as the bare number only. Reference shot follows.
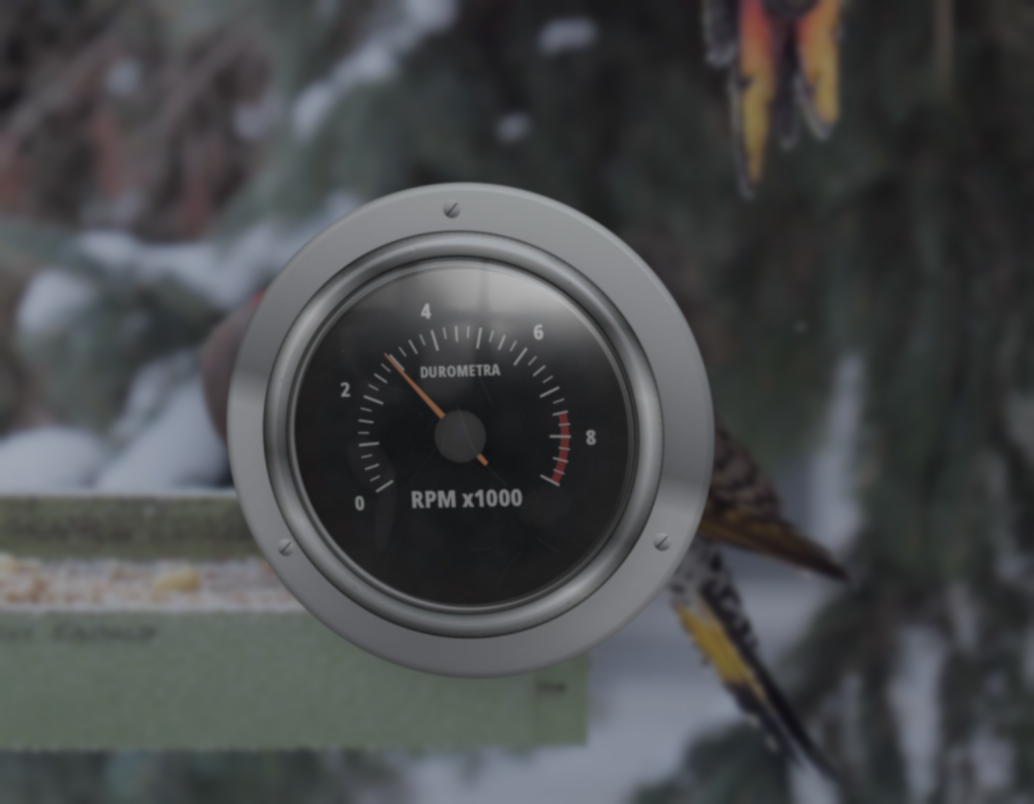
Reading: 3000
